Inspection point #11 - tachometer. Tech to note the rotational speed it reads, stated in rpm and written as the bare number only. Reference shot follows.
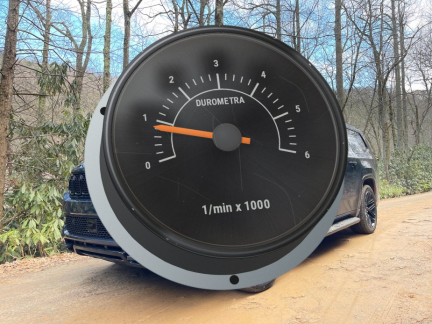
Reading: 800
